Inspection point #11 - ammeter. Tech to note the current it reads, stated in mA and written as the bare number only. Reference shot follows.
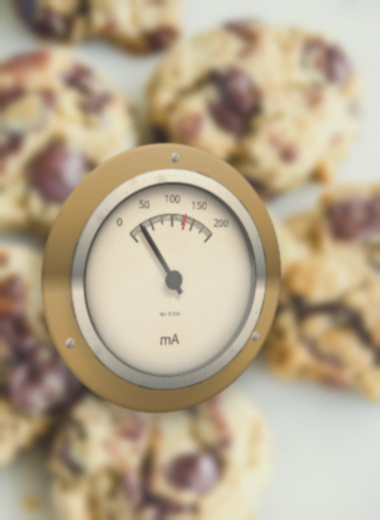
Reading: 25
